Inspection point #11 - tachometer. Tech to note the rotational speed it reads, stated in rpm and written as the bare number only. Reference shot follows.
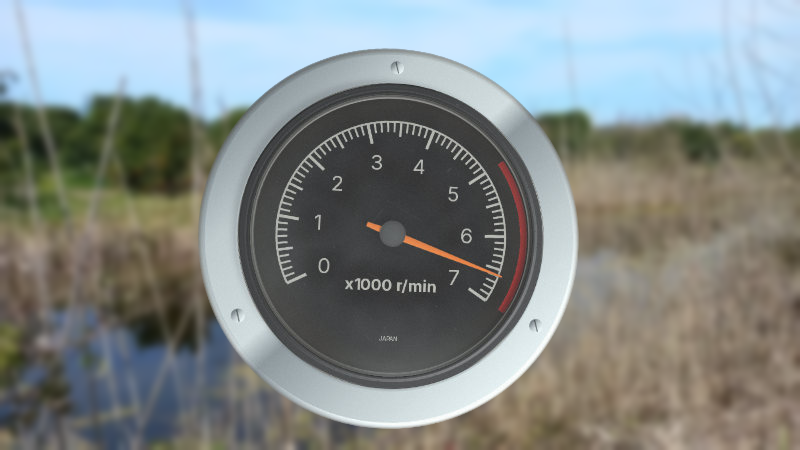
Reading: 6600
